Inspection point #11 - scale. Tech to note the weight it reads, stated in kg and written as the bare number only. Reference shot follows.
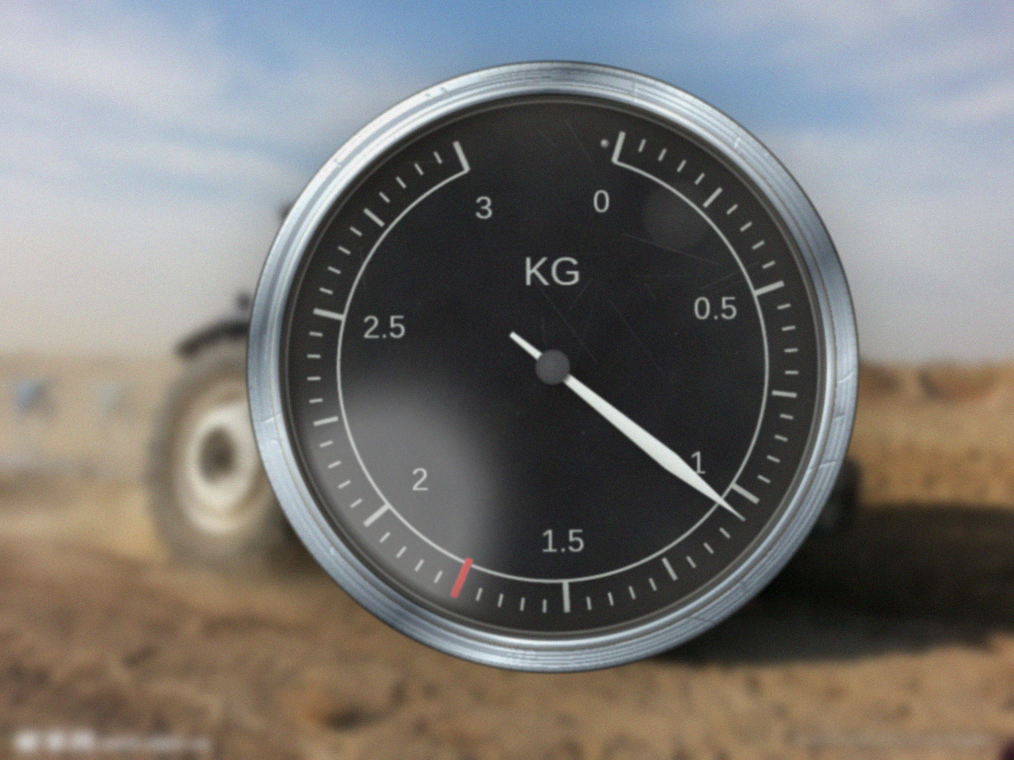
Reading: 1.05
